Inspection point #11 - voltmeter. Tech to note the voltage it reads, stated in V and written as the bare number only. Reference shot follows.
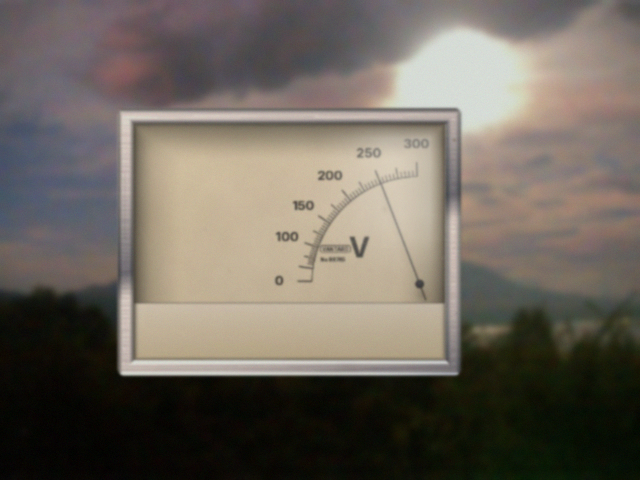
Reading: 250
